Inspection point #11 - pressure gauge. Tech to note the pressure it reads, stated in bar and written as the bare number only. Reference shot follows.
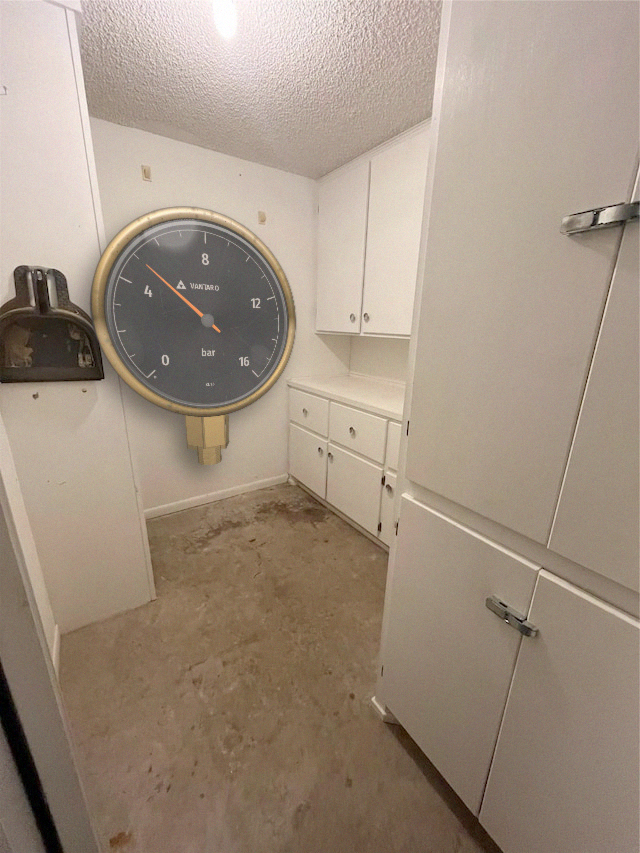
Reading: 5
